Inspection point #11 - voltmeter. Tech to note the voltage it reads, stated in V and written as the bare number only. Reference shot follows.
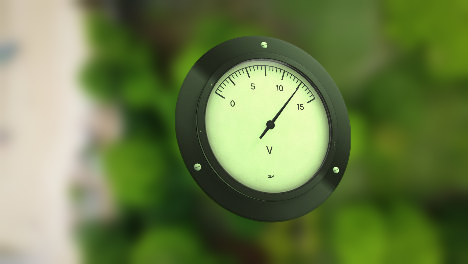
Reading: 12.5
